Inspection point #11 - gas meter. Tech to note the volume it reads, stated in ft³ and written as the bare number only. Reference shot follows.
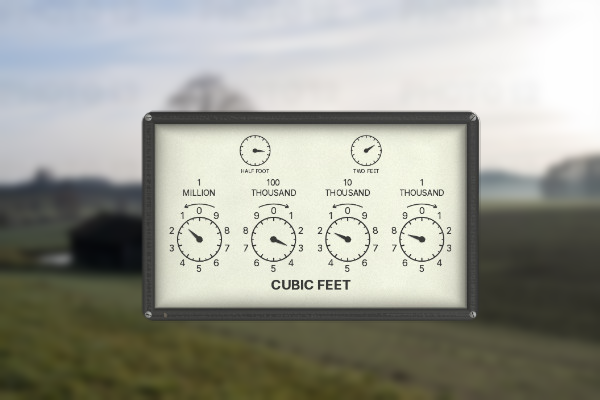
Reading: 131800
